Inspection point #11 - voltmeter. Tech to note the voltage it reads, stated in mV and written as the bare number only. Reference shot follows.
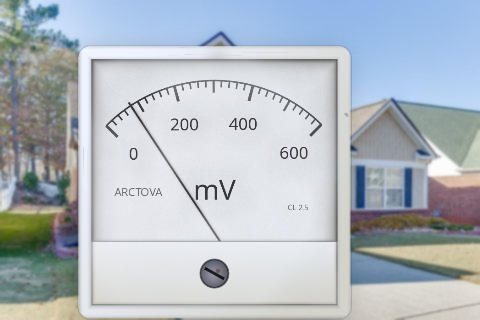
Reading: 80
